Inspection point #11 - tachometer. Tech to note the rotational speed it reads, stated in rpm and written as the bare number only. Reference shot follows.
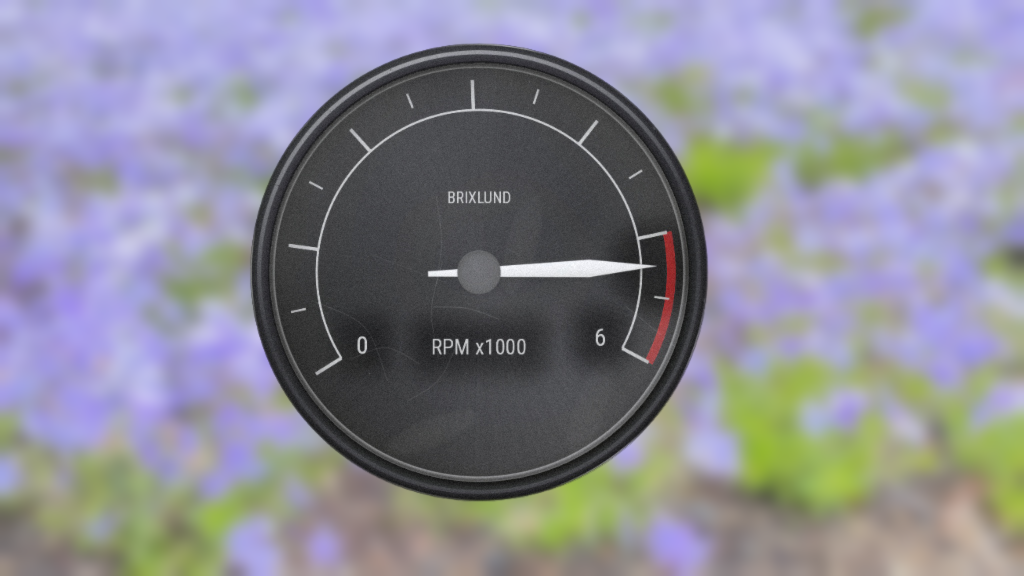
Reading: 5250
